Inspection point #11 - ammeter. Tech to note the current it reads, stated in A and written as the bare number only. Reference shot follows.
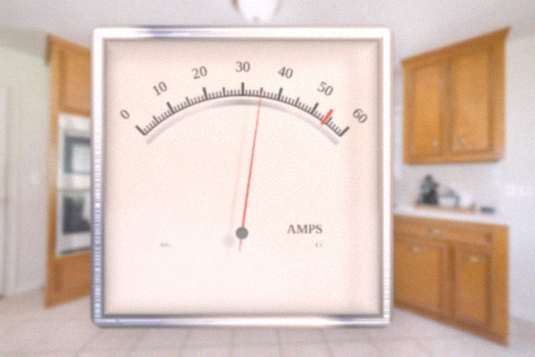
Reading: 35
